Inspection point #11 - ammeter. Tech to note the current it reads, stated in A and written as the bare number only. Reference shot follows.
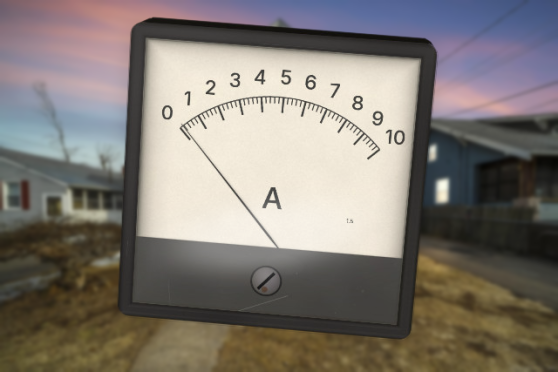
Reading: 0.2
